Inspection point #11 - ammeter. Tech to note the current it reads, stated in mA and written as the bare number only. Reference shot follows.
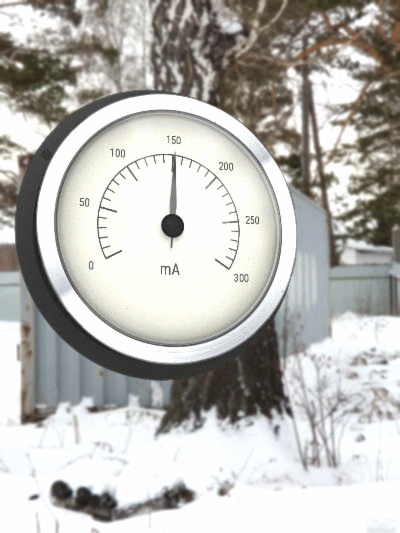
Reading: 150
